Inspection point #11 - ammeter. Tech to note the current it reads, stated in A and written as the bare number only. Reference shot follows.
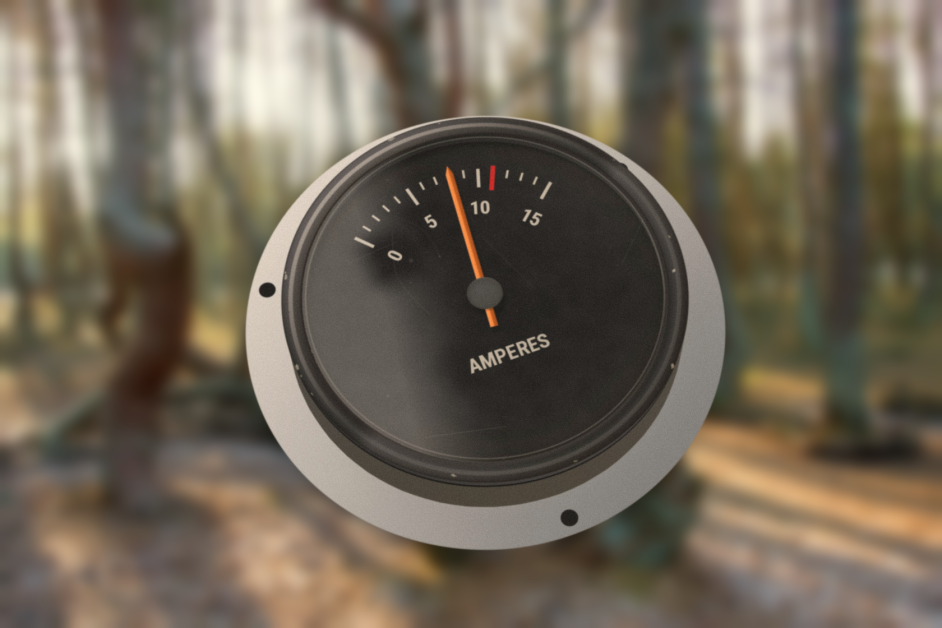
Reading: 8
